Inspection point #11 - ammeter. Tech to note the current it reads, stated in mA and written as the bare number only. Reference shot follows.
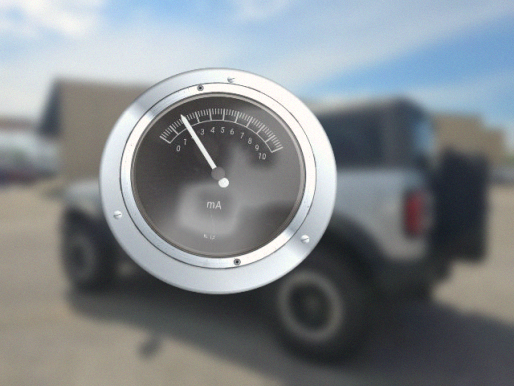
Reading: 2
